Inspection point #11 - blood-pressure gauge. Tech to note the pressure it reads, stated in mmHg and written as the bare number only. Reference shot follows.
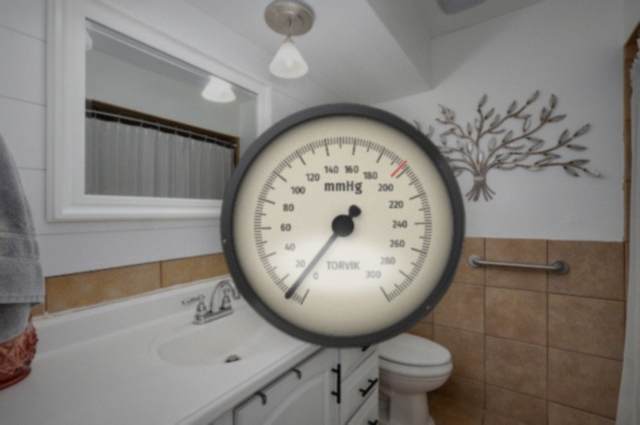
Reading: 10
